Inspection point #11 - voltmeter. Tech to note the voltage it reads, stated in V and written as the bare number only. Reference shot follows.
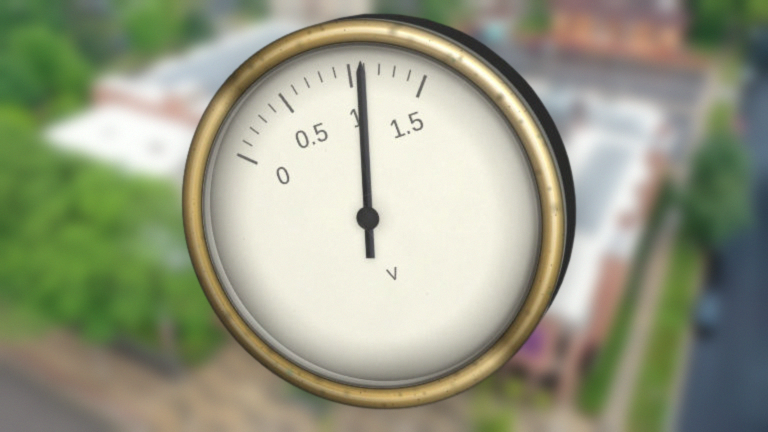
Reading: 1.1
